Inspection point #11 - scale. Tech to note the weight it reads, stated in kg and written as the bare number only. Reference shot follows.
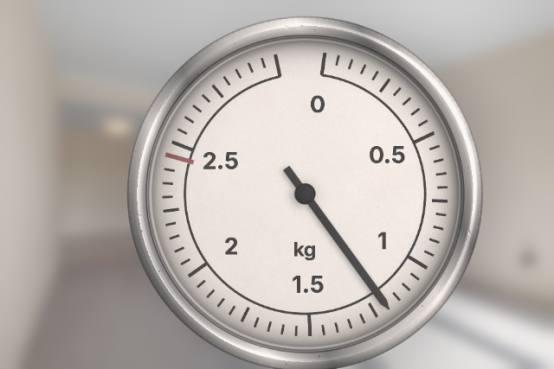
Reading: 1.2
